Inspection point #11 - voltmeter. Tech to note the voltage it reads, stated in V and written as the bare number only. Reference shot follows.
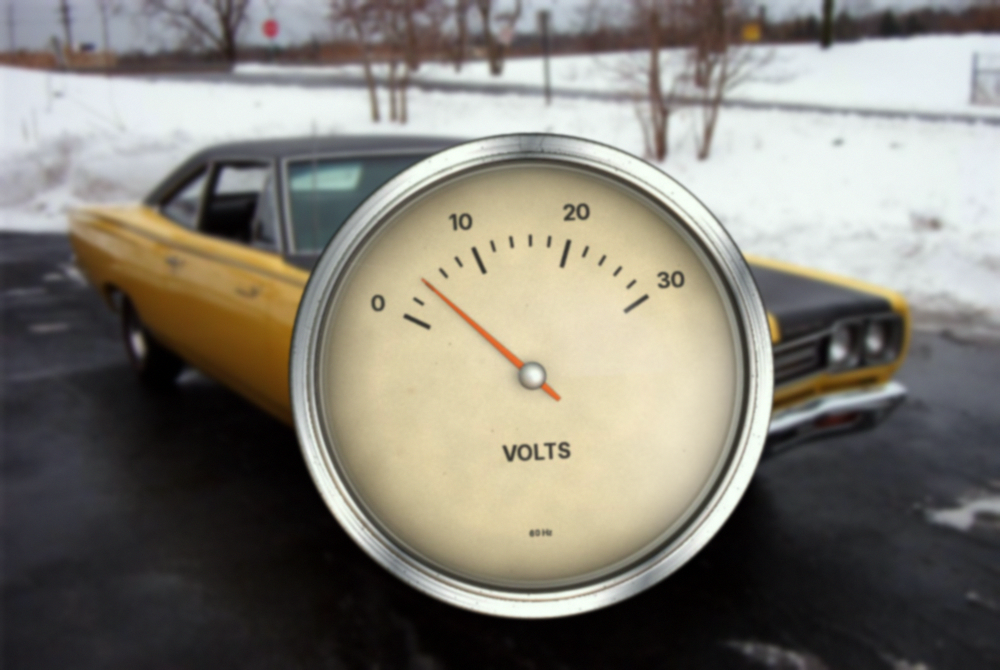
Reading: 4
